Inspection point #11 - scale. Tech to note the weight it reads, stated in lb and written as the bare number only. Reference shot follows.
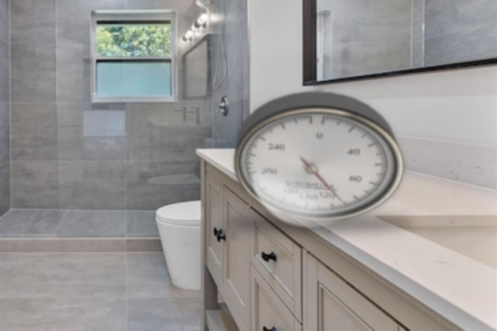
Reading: 110
